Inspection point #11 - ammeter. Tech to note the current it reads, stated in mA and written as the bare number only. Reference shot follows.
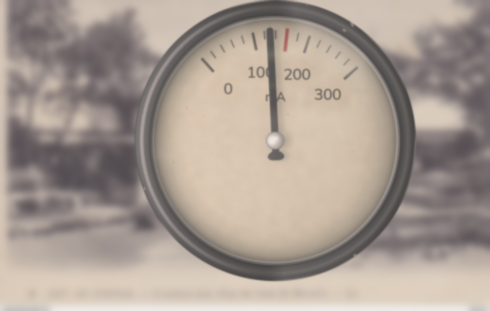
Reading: 130
